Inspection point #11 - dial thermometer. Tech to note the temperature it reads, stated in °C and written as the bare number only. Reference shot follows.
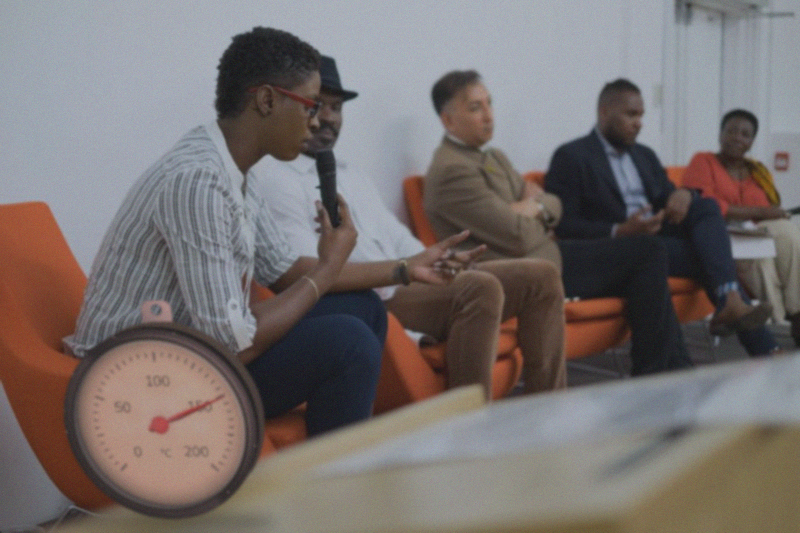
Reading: 150
